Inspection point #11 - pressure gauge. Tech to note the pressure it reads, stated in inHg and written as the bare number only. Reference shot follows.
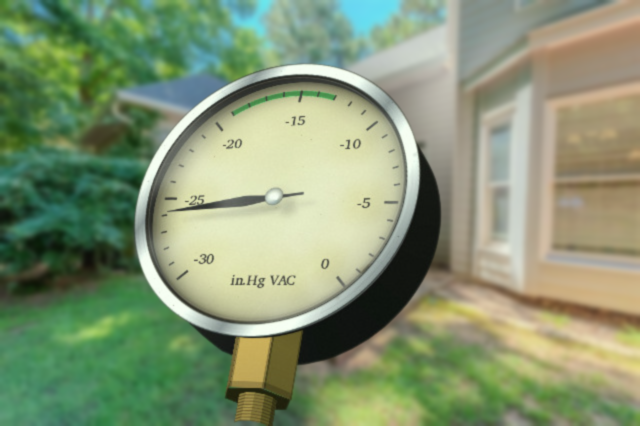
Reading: -26
